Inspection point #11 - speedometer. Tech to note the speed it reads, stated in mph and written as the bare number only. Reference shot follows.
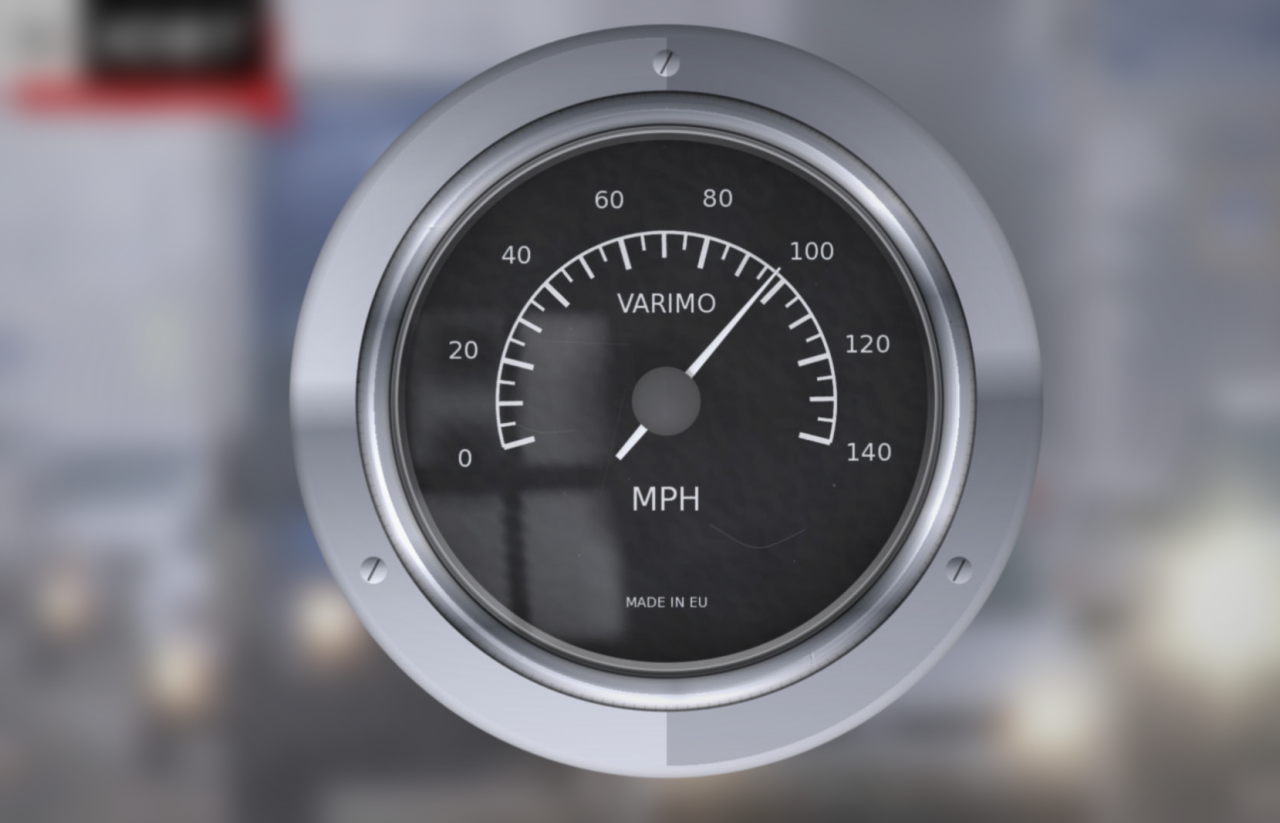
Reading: 97.5
